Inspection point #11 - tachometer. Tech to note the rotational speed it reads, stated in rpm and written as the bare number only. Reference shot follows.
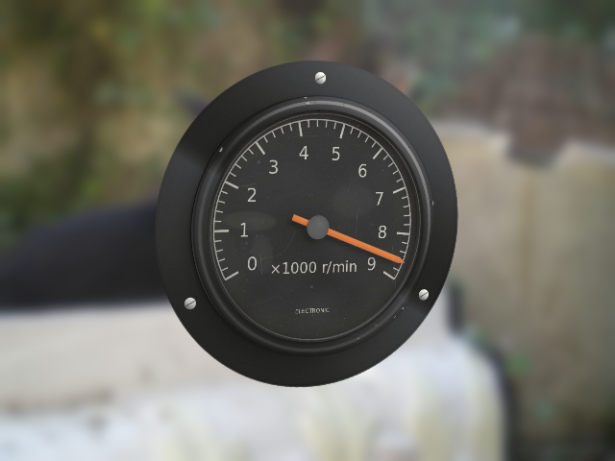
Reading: 8600
